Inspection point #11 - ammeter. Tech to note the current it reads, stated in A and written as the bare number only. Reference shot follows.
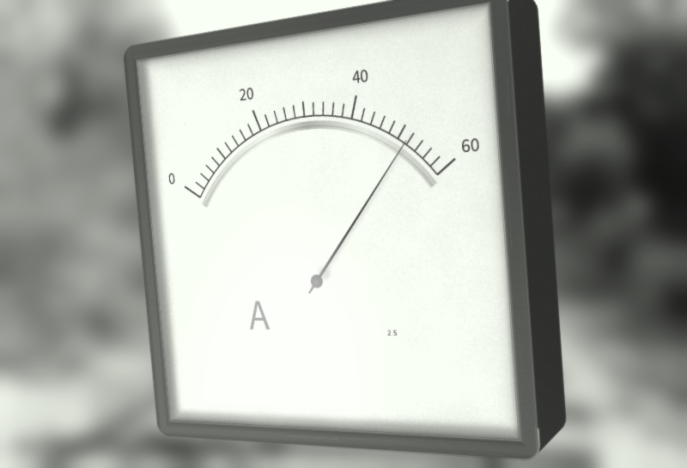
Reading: 52
